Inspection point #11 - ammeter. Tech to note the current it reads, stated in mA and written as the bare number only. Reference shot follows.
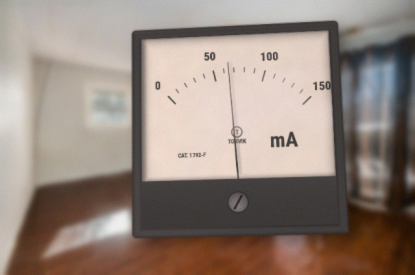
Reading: 65
